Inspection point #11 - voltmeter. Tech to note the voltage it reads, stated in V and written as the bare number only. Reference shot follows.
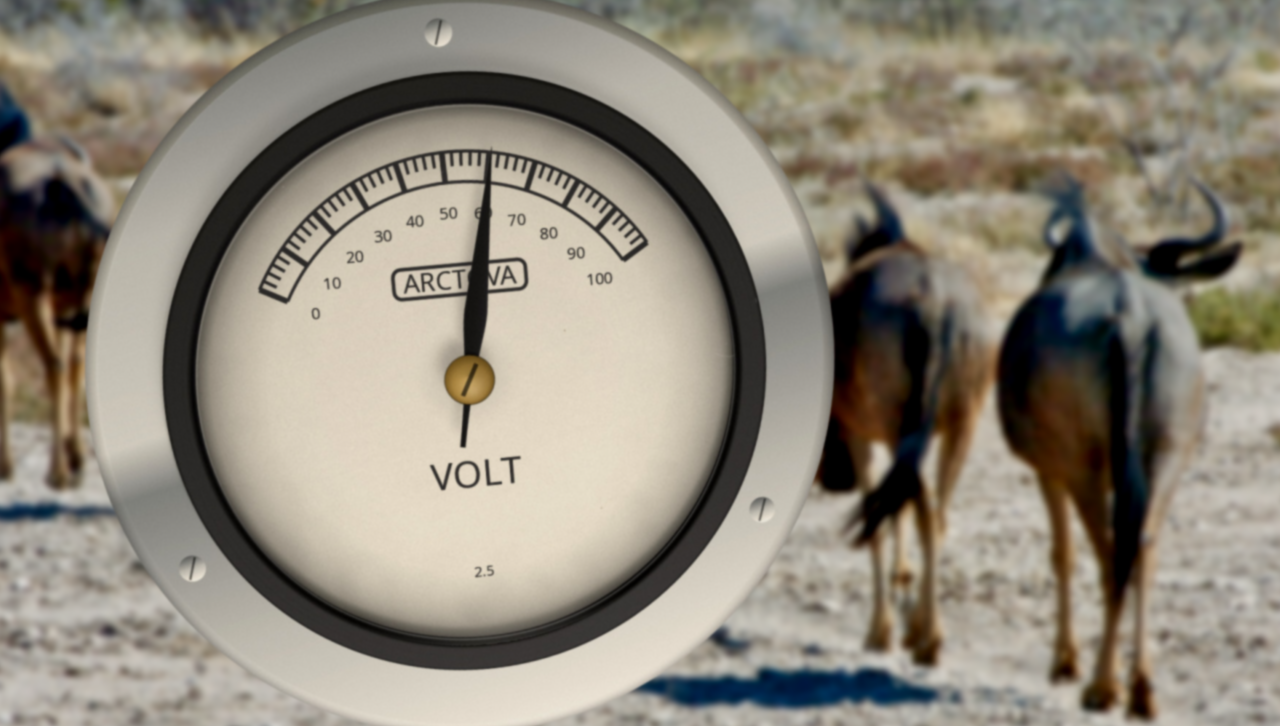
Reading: 60
